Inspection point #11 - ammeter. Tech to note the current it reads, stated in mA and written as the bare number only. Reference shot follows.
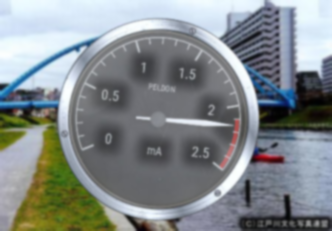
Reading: 2.15
